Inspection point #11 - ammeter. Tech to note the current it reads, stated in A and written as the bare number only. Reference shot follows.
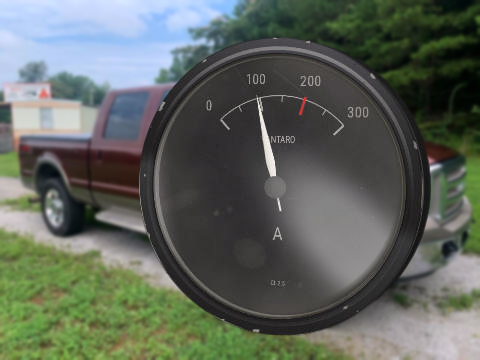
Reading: 100
